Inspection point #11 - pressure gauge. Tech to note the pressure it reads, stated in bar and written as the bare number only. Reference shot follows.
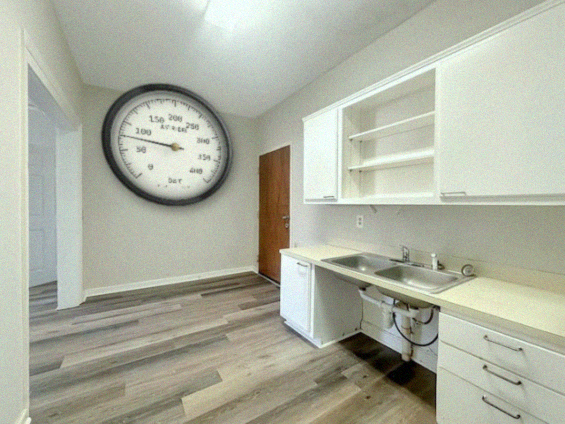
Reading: 75
